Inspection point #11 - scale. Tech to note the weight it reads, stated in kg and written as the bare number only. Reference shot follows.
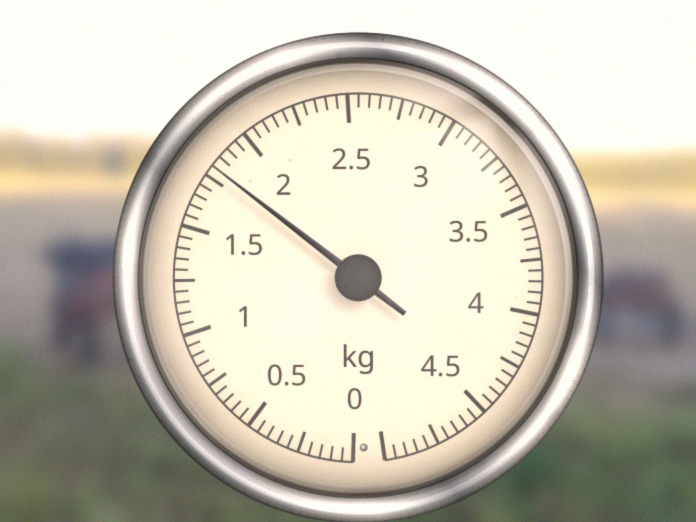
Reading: 1.8
